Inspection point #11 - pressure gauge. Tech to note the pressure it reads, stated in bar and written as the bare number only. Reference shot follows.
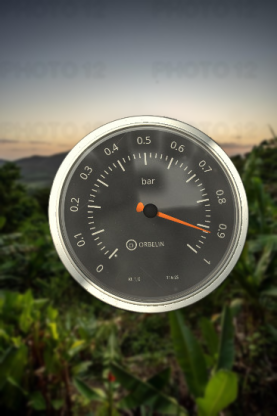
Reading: 0.92
